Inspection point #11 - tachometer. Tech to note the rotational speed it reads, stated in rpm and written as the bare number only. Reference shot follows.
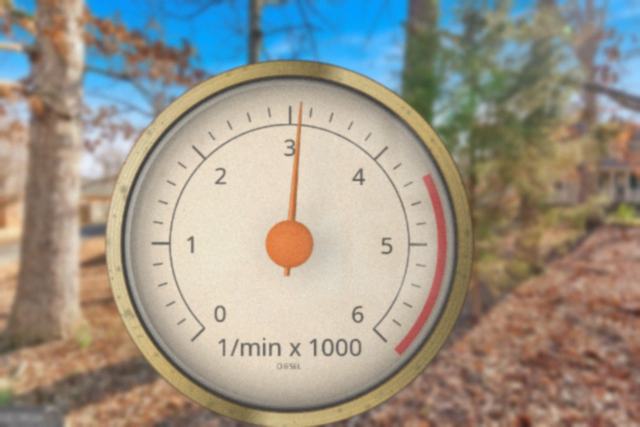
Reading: 3100
